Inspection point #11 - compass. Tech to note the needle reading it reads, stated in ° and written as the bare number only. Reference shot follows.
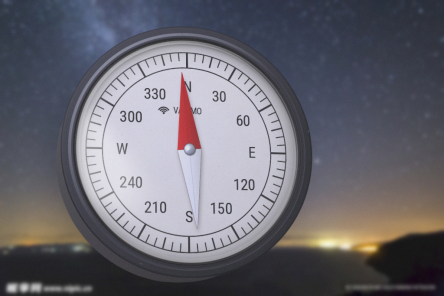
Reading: 355
